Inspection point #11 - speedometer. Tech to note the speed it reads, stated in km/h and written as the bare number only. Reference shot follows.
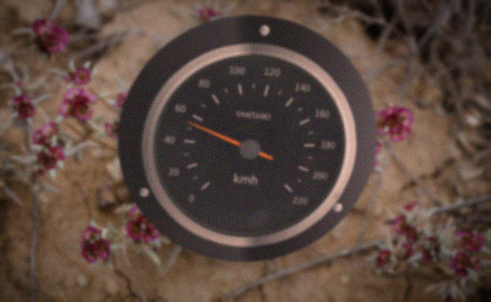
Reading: 55
